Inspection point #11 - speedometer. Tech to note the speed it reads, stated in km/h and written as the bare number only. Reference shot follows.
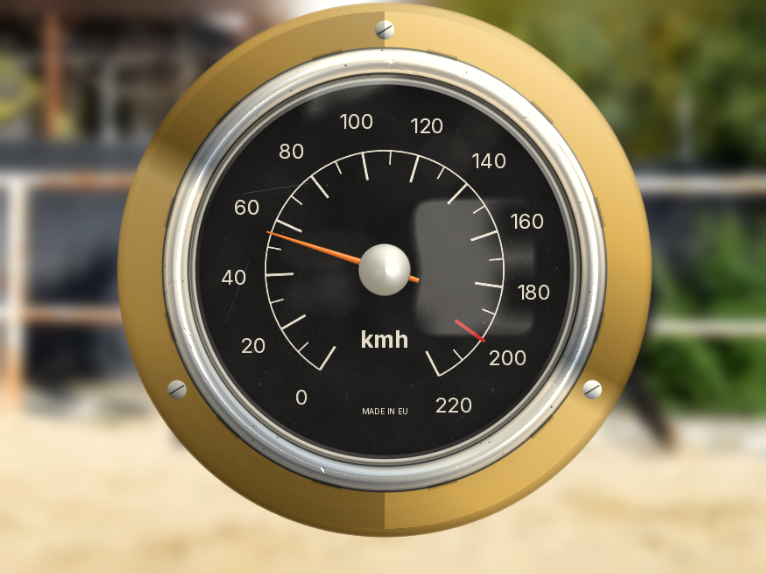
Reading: 55
